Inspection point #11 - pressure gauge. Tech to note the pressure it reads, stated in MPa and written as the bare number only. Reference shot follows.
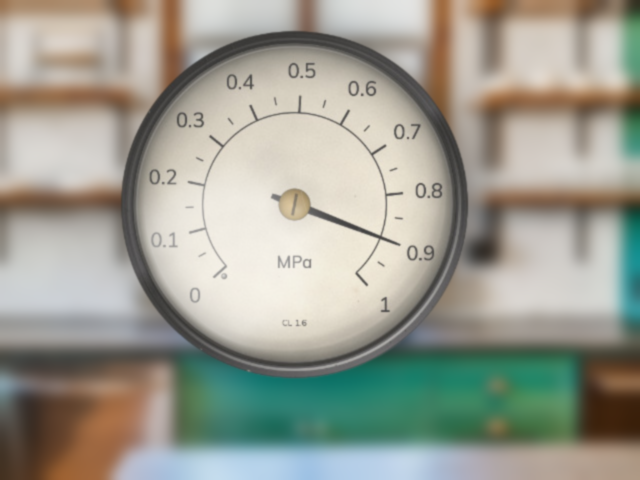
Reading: 0.9
